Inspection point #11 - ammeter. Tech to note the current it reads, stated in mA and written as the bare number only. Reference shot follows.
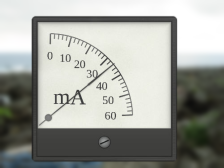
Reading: 34
